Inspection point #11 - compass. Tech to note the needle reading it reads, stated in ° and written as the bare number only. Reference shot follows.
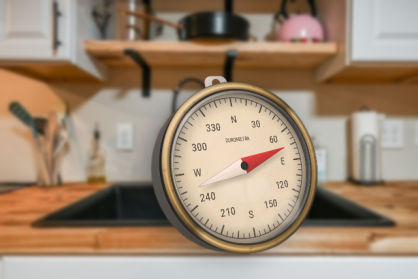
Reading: 75
